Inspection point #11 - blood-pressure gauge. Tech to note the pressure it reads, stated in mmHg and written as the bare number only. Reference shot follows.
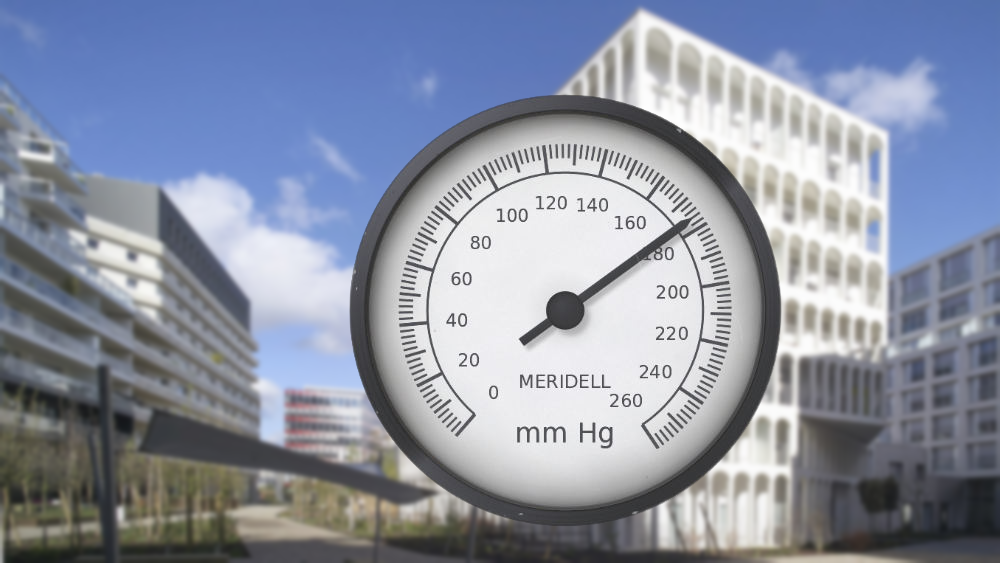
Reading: 176
